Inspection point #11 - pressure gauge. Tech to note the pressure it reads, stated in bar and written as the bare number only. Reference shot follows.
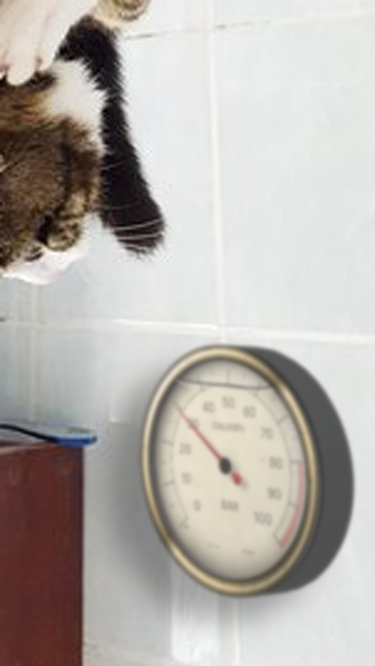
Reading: 30
